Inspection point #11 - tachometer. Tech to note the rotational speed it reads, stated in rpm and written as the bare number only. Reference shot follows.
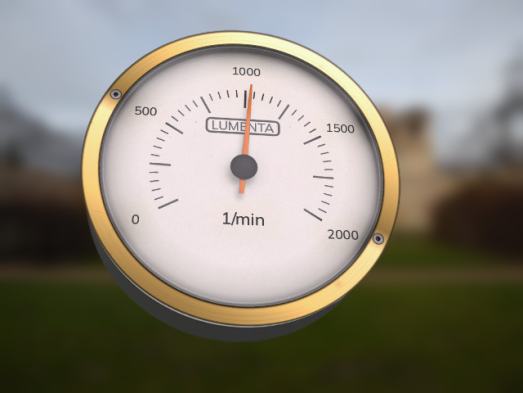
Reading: 1025
